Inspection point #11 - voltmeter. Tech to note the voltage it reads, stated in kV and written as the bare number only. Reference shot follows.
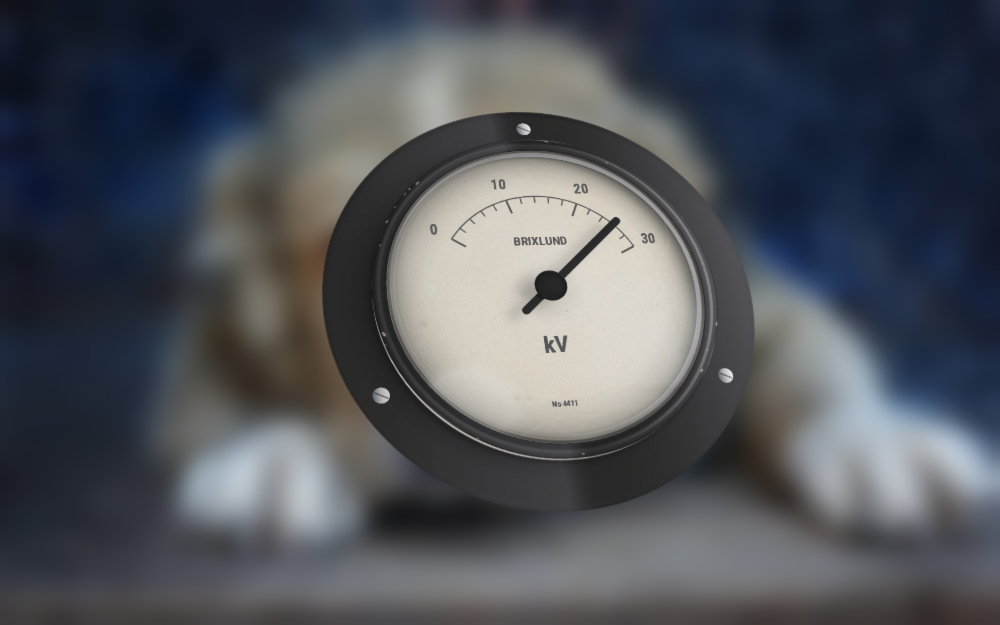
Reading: 26
